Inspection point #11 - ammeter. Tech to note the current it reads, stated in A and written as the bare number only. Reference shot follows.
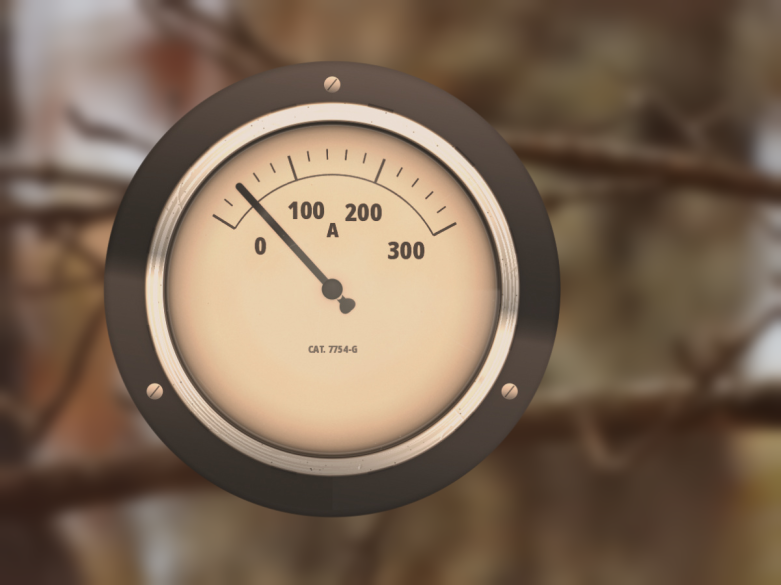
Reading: 40
